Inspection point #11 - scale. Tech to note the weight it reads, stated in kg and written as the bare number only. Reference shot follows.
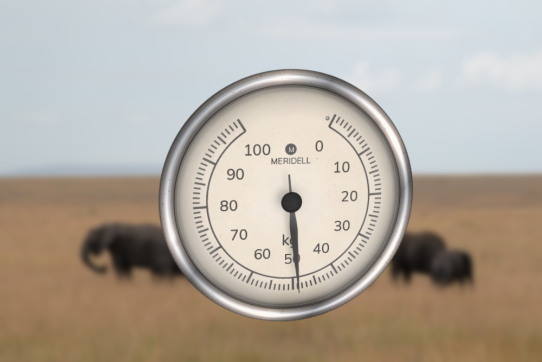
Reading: 49
